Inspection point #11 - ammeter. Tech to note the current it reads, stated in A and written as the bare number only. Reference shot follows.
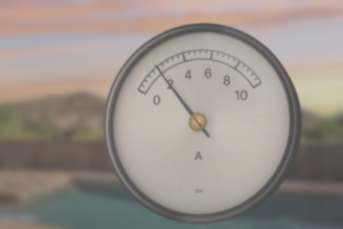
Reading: 2
